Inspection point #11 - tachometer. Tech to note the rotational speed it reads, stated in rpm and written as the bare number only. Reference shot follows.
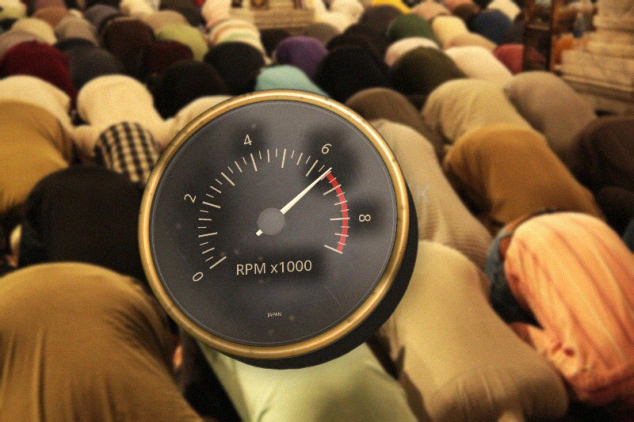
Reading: 6500
